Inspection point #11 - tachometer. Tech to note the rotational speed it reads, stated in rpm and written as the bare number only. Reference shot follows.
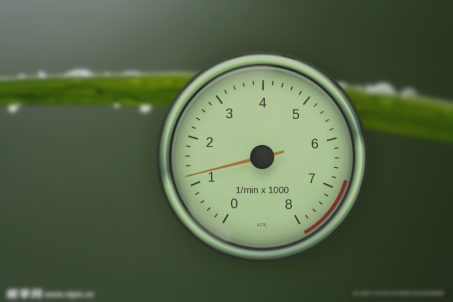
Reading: 1200
